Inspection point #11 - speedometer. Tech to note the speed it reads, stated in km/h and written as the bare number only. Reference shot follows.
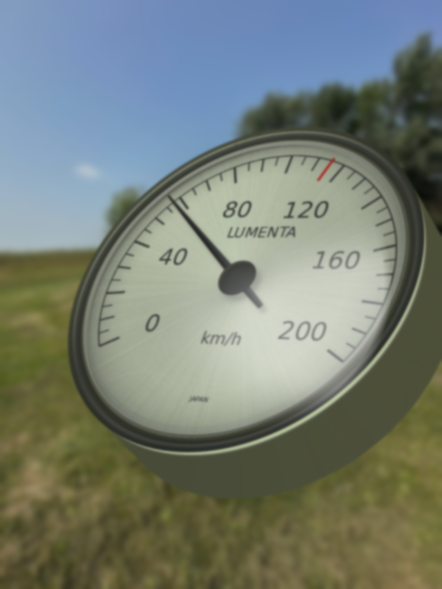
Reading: 57.5
